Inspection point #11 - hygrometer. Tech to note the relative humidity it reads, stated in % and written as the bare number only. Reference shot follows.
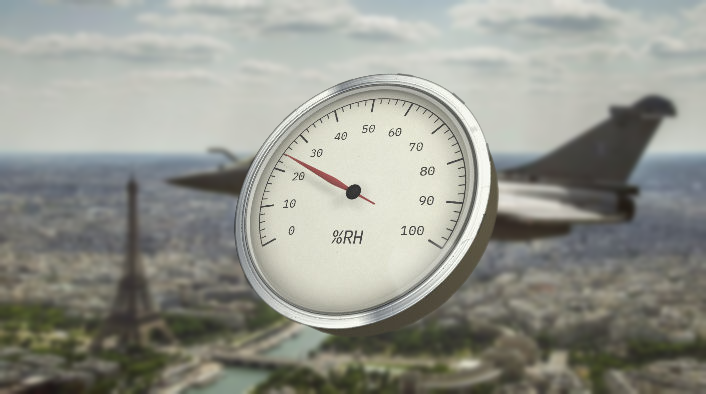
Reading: 24
